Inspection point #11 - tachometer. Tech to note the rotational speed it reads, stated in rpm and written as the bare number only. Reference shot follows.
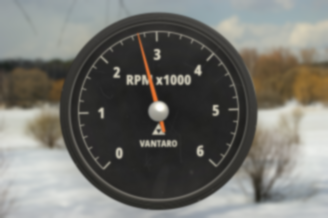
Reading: 2700
